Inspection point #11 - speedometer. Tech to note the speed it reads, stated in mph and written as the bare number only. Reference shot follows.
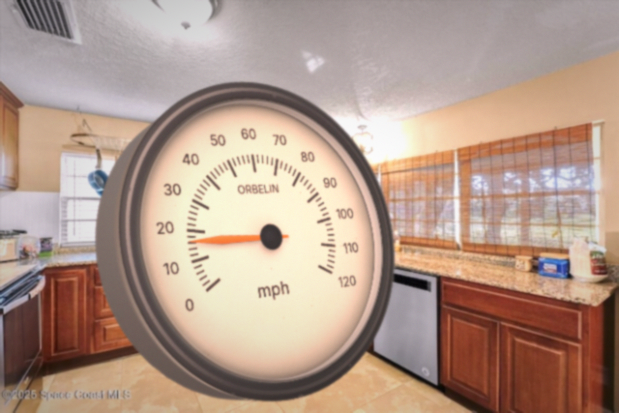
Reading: 16
